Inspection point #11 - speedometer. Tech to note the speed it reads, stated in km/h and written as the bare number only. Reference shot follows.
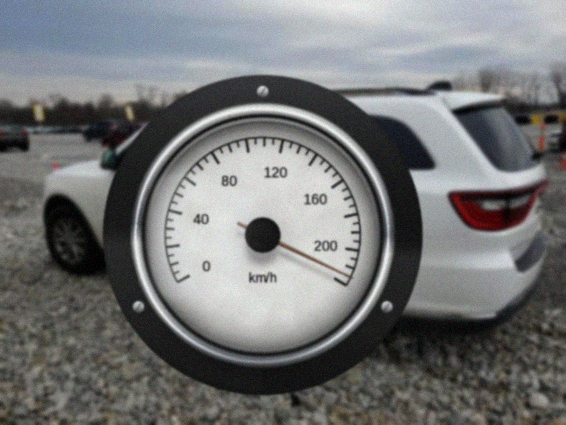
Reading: 215
